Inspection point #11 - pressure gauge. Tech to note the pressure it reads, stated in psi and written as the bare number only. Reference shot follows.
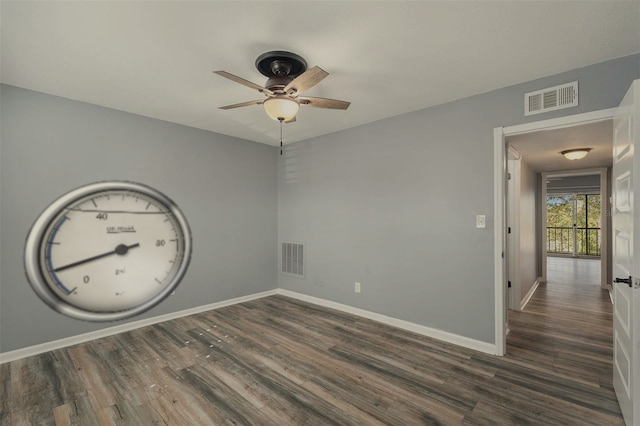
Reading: 10
